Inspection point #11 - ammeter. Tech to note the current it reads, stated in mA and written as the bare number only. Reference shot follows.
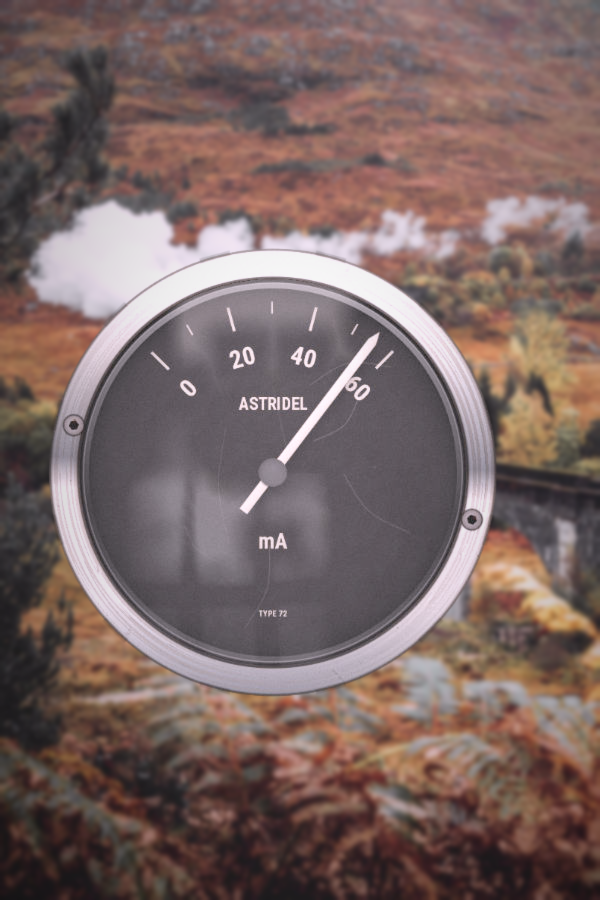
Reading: 55
